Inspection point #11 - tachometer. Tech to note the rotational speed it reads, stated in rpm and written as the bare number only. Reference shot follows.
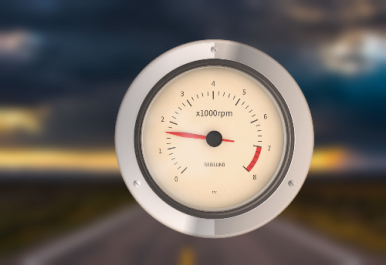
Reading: 1600
